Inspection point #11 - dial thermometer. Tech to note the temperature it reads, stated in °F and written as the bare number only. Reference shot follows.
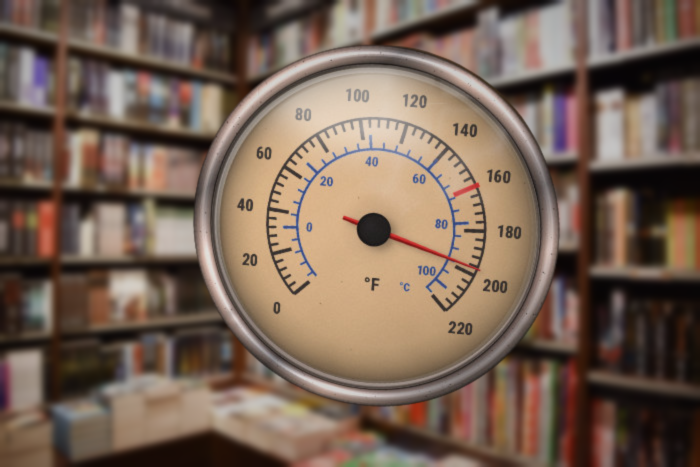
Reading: 196
